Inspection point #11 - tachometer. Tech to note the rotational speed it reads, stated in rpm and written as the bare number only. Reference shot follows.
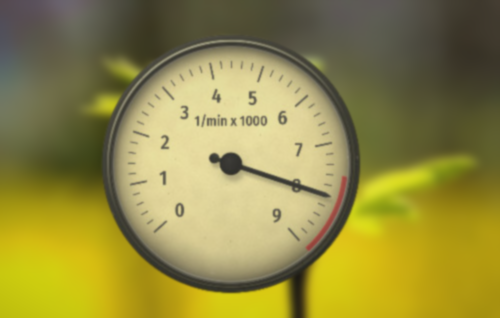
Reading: 8000
